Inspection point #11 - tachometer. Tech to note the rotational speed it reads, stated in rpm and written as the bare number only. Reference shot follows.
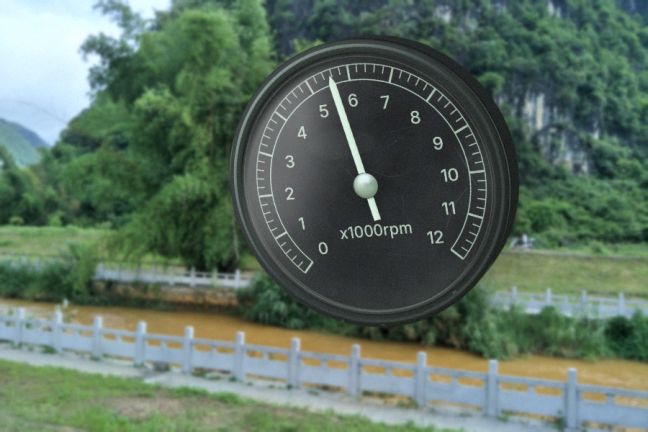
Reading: 5600
